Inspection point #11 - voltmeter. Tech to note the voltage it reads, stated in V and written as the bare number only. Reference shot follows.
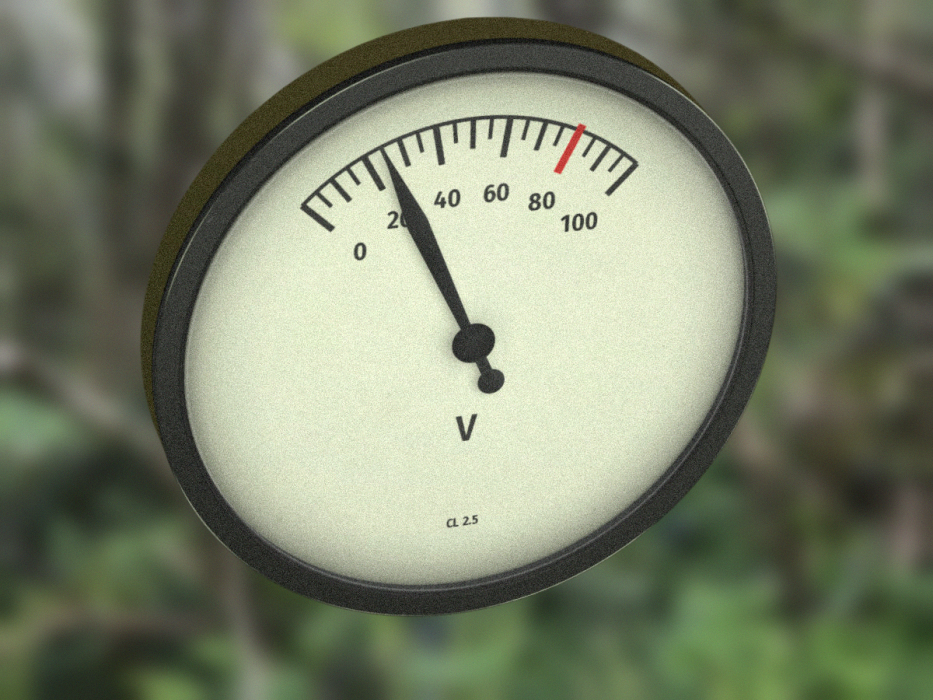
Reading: 25
